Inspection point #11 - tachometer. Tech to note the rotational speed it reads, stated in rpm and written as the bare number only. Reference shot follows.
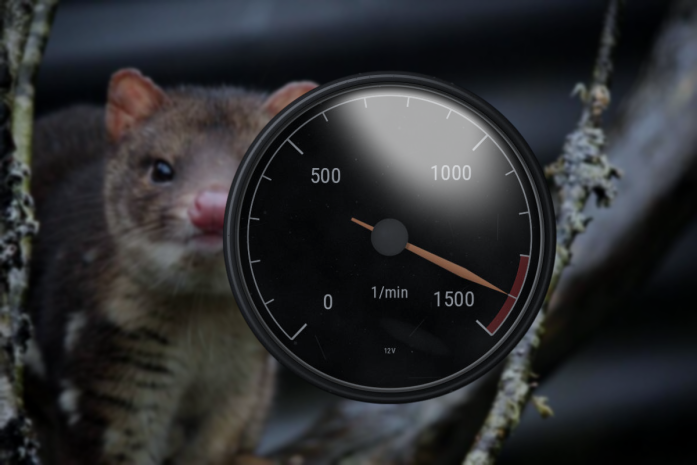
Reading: 1400
